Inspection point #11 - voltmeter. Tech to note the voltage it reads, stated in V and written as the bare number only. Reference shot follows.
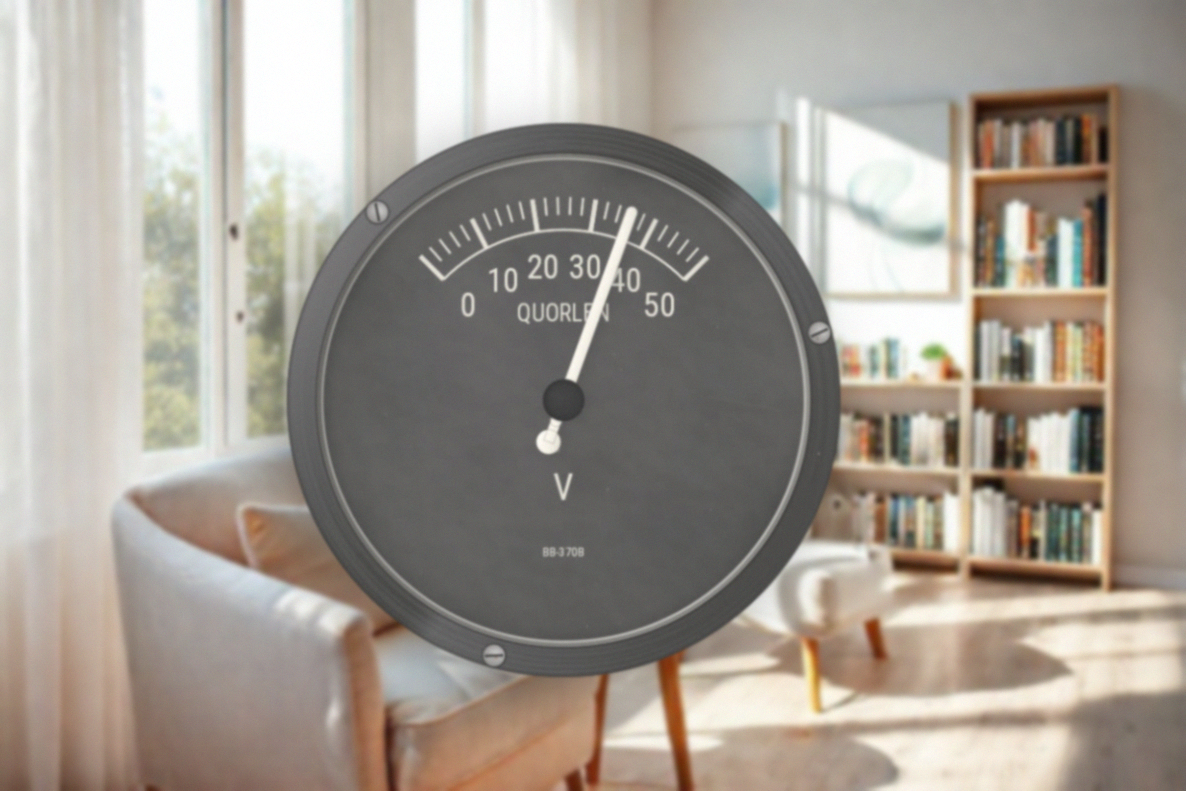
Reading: 36
